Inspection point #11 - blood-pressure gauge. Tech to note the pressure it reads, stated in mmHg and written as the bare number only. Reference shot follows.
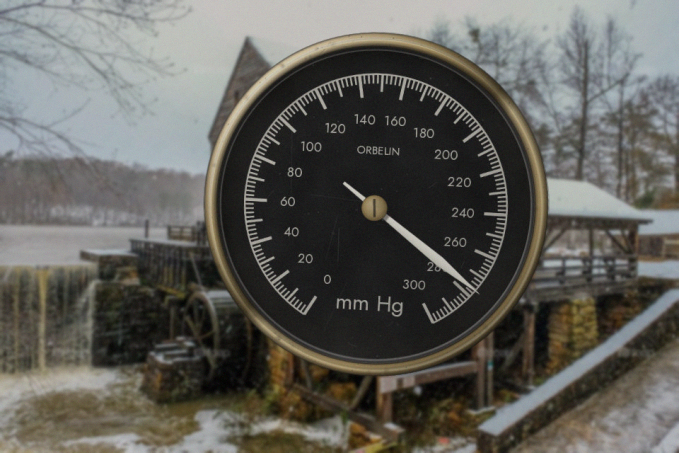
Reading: 276
